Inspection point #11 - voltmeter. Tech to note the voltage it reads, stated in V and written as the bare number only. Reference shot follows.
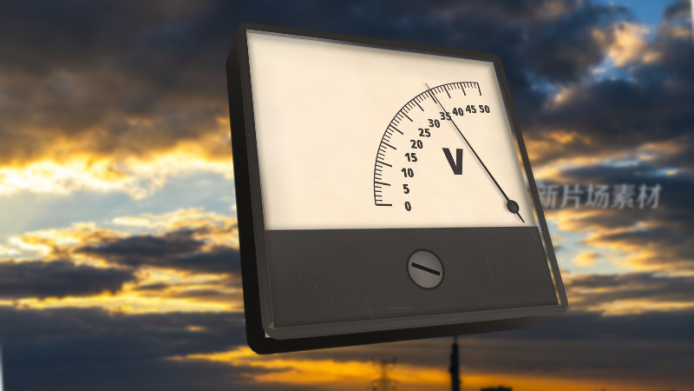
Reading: 35
